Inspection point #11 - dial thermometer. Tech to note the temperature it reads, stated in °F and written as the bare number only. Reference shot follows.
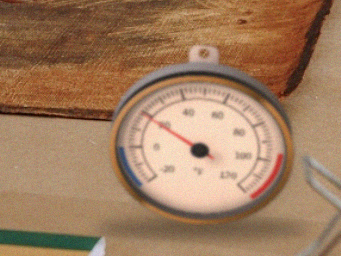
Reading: 20
